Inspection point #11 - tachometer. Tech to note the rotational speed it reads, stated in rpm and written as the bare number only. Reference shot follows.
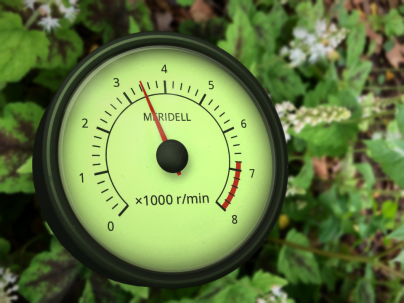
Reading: 3400
